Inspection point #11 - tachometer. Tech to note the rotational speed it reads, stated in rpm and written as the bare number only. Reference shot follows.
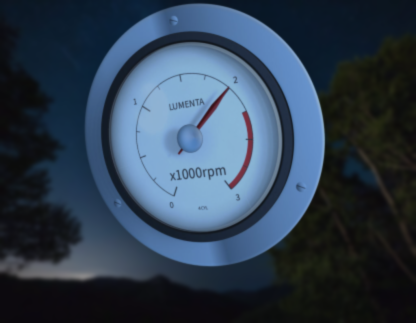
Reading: 2000
